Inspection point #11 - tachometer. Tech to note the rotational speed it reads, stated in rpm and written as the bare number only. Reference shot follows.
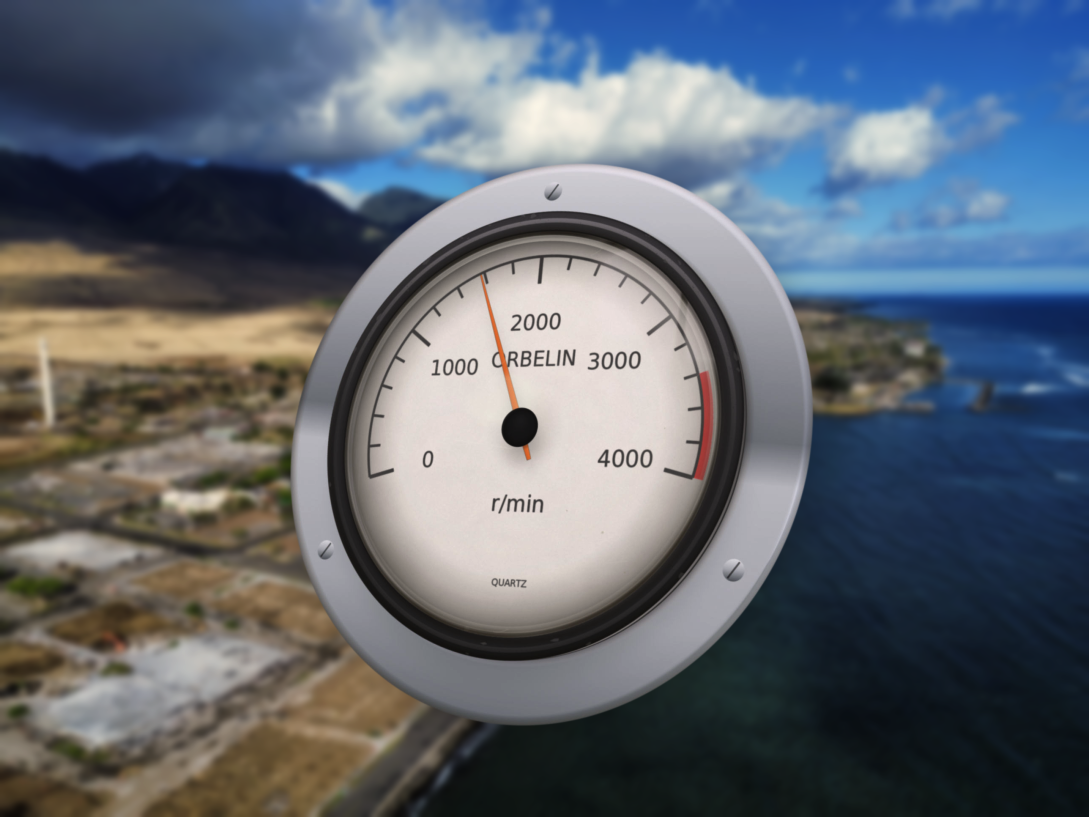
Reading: 1600
